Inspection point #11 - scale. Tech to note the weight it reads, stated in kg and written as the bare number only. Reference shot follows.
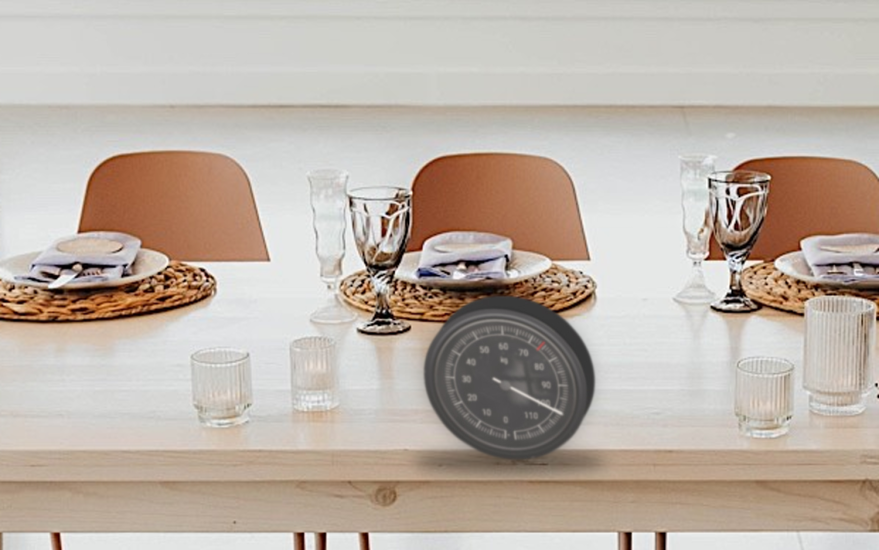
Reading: 100
